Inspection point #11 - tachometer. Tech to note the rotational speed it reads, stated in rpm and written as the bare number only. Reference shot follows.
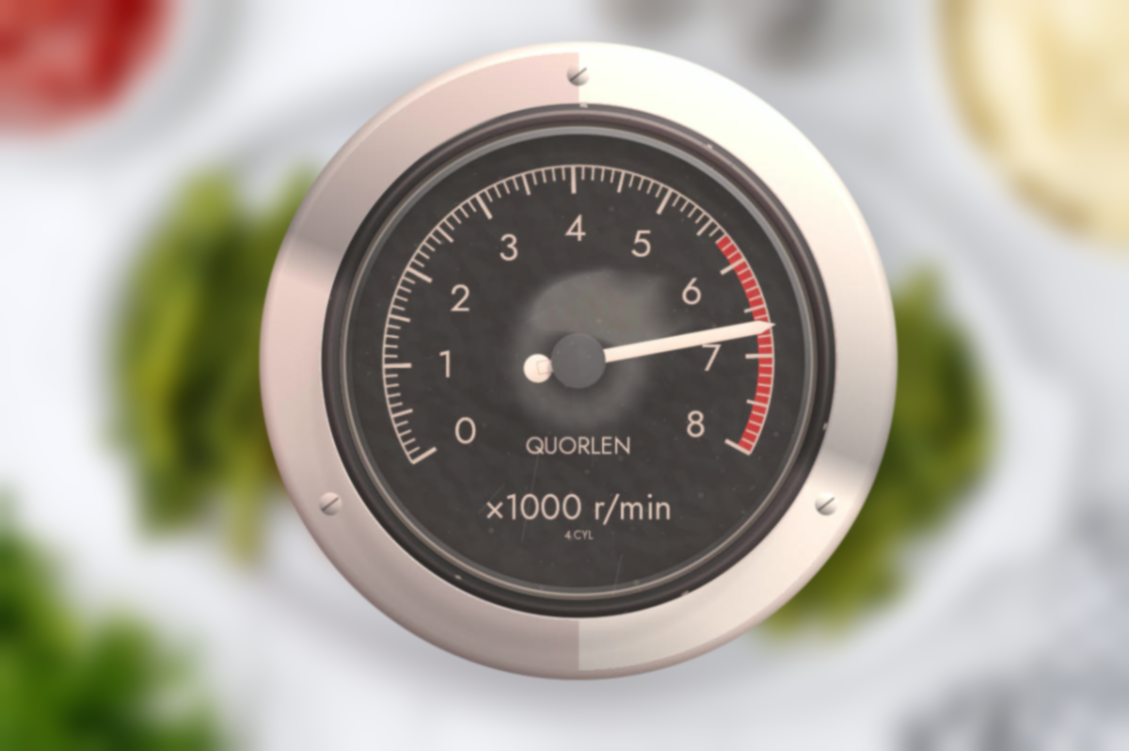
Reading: 6700
